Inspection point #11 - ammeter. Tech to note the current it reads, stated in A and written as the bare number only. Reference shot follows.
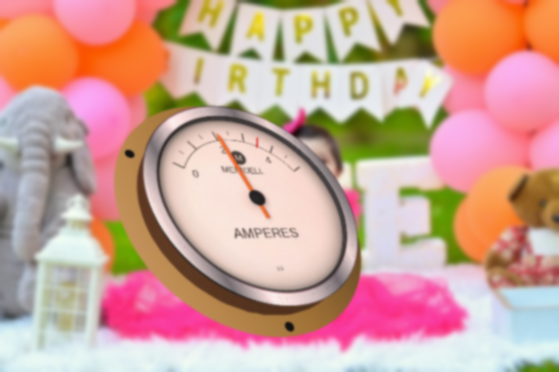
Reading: 2
